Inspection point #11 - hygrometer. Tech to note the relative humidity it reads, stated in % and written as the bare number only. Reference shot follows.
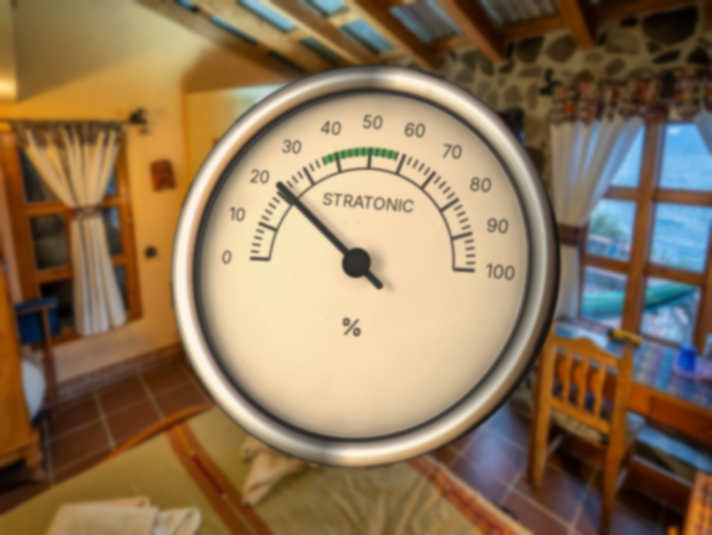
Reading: 22
